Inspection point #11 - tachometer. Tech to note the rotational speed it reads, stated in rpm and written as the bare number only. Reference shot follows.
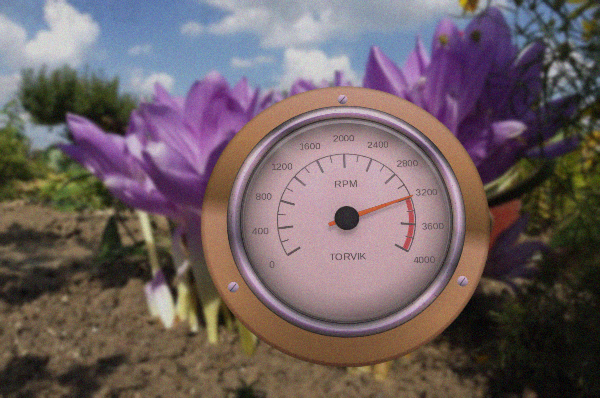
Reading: 3200
